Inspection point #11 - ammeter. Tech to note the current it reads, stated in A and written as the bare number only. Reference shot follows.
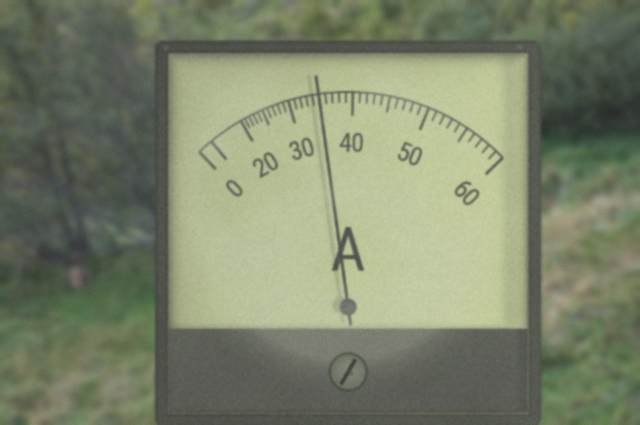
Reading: 35
